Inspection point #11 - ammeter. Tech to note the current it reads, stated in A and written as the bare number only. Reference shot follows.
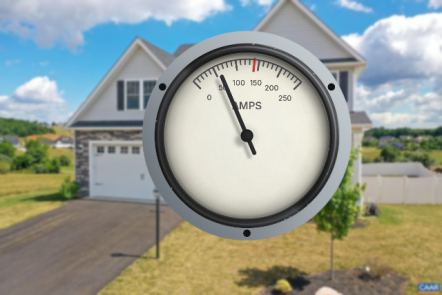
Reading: 60
